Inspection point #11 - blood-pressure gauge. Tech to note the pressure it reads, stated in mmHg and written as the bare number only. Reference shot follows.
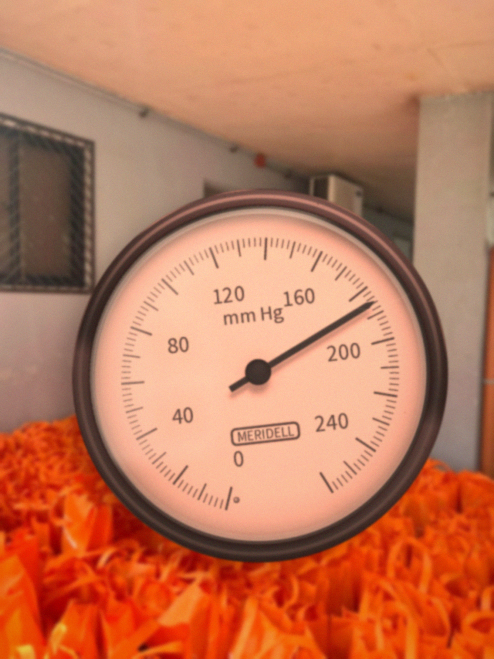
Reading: 186
